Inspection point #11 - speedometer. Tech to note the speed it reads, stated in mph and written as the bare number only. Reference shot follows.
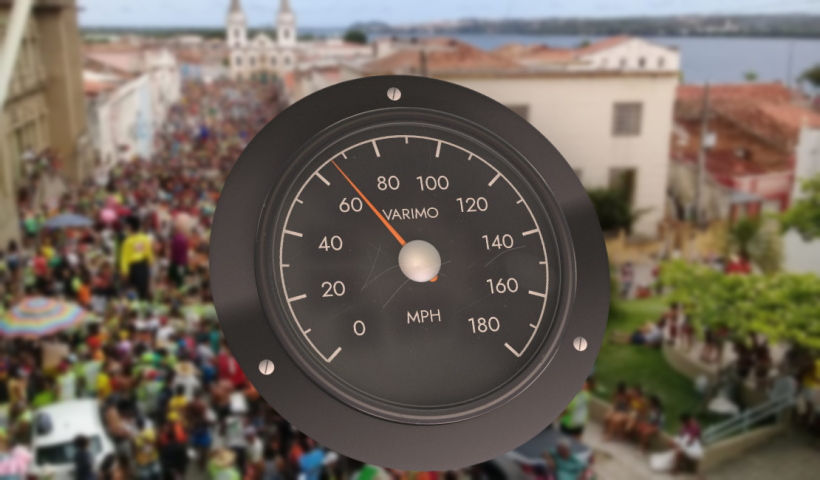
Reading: 65
